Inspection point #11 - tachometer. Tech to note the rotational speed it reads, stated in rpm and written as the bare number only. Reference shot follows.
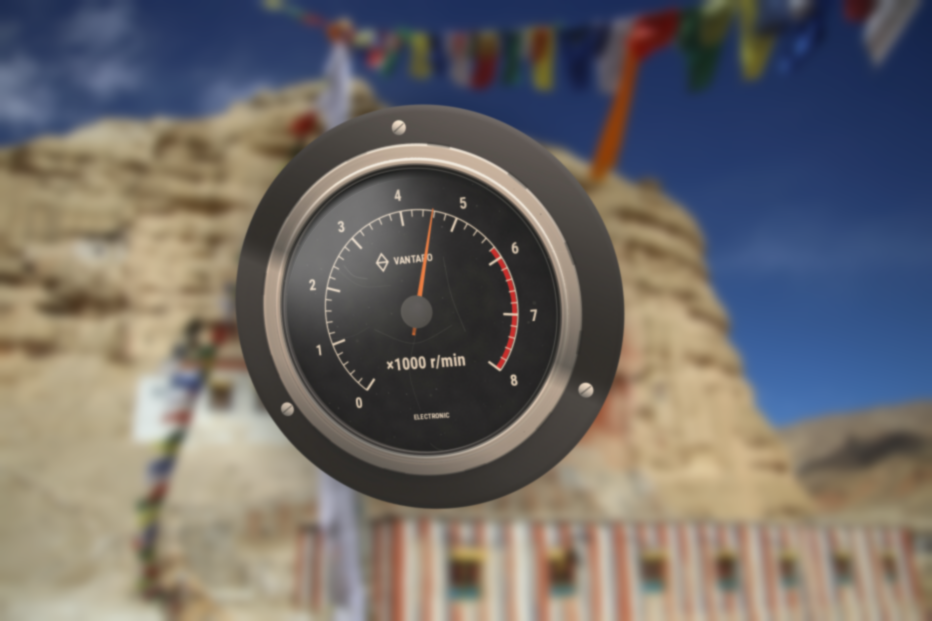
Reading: 4600
